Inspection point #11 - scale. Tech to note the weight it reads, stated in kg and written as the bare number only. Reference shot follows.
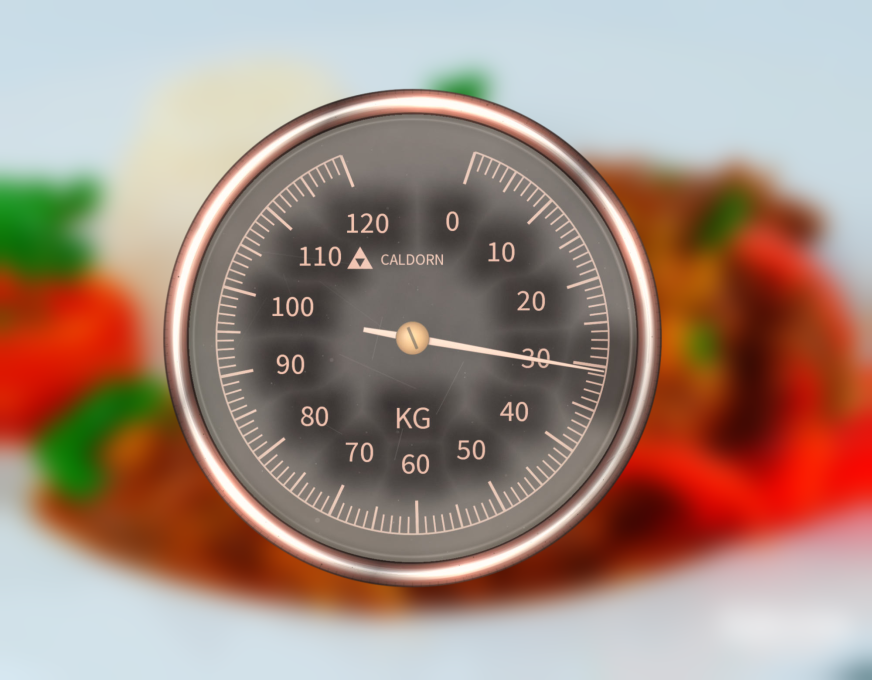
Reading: 30.5
